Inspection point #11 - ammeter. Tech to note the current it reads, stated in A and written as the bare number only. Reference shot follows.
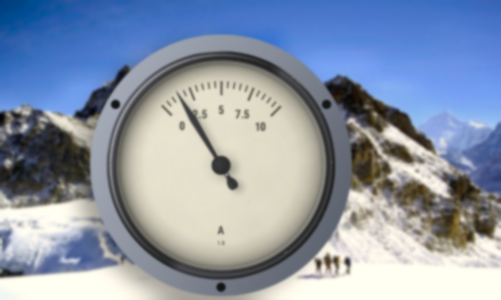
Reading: 1.5
